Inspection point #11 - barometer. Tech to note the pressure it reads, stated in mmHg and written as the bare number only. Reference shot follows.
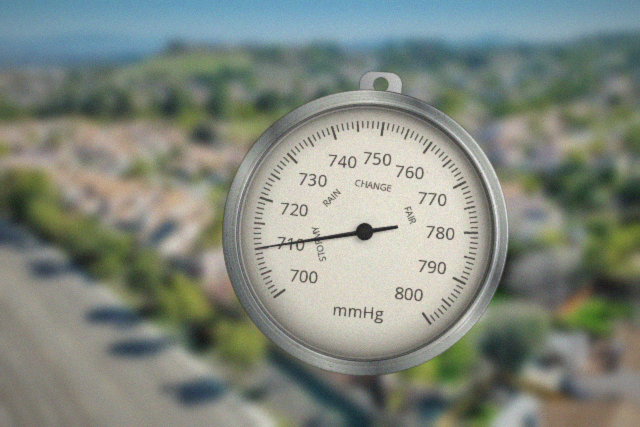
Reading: 710
